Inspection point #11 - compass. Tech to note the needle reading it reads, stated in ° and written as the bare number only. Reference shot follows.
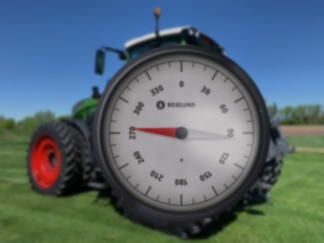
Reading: 275
